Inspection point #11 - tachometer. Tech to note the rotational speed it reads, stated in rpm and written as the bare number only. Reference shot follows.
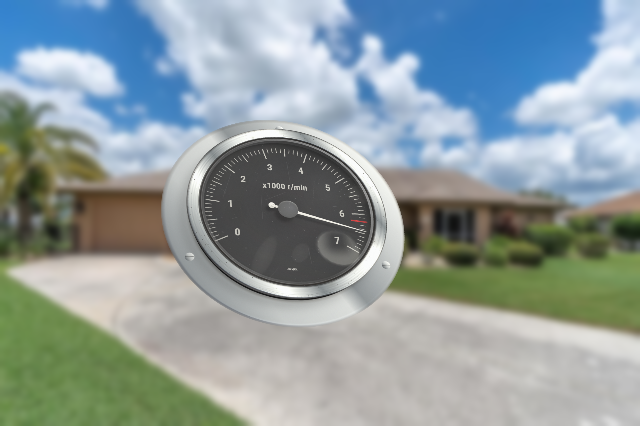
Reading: 6500
